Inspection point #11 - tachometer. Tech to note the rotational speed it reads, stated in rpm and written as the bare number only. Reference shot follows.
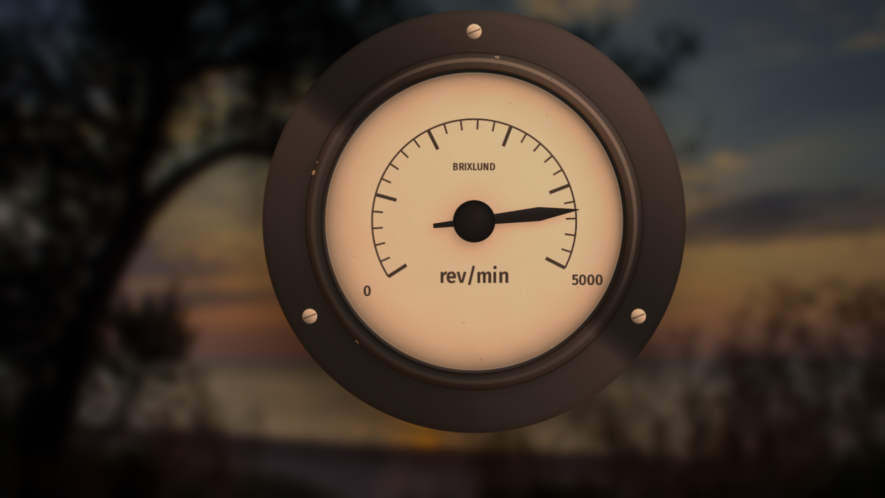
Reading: 4300
